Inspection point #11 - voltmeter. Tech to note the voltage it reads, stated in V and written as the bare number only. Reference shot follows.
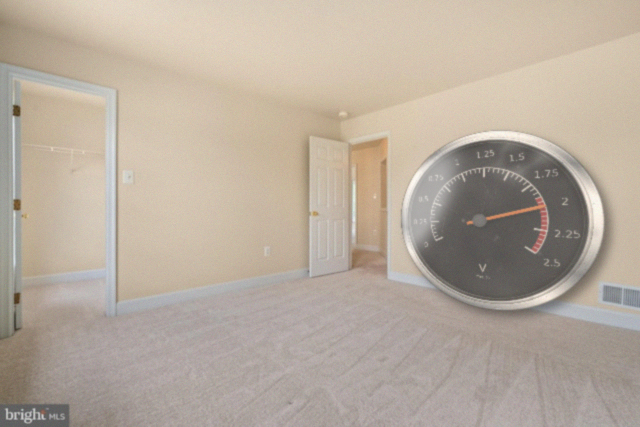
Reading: 2
